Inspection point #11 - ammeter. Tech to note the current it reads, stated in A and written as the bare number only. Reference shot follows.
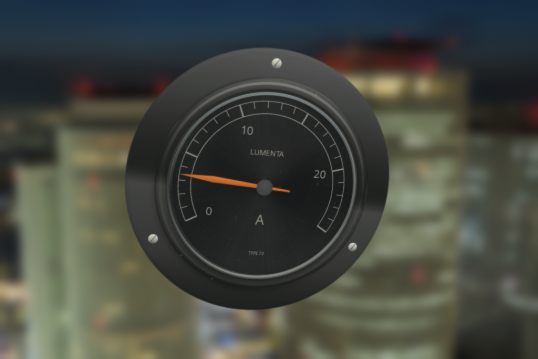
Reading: 3.5
